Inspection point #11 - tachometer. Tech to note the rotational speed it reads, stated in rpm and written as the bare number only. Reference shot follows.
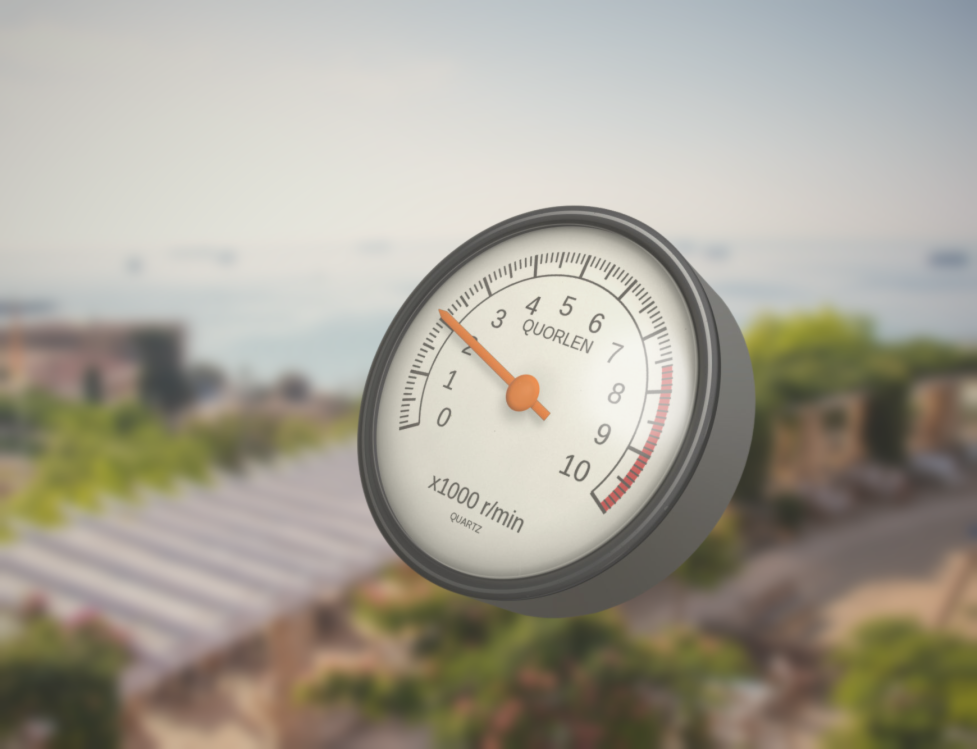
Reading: 2100
